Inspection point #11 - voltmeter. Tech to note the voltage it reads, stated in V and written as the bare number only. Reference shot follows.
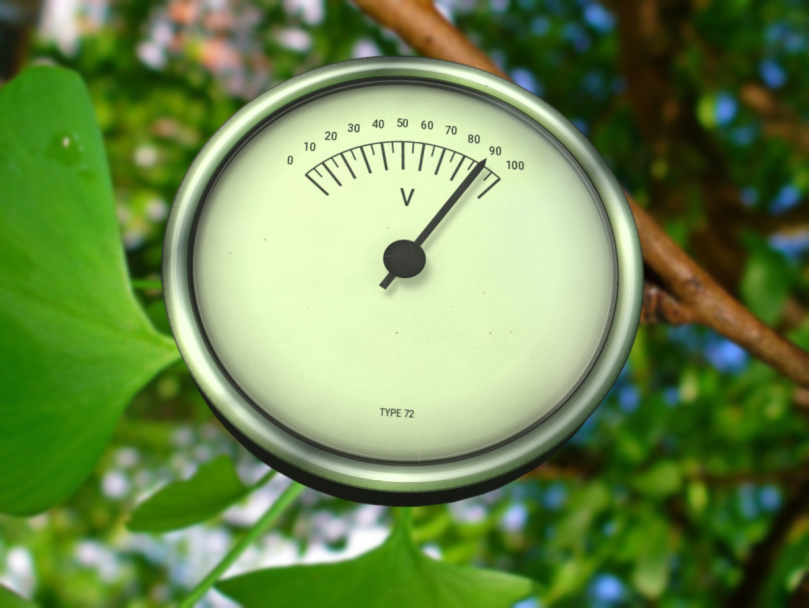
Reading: 90
